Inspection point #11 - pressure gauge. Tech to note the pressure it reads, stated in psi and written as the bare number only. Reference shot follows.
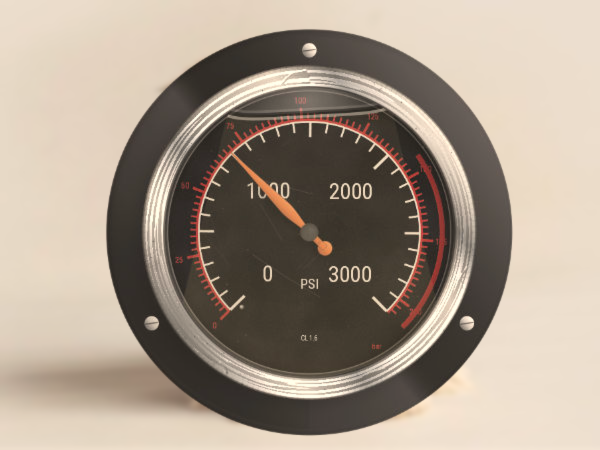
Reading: 1000
